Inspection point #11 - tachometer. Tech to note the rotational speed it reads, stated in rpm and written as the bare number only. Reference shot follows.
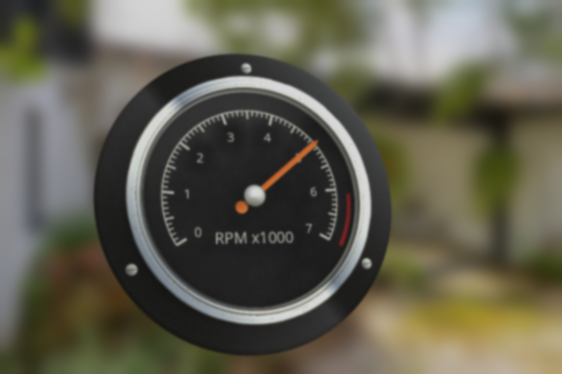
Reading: 5000
